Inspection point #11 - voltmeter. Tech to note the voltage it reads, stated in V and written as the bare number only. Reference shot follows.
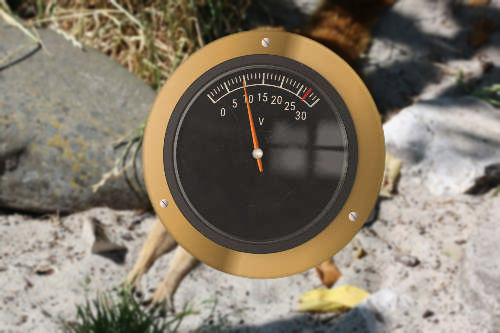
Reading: 10
